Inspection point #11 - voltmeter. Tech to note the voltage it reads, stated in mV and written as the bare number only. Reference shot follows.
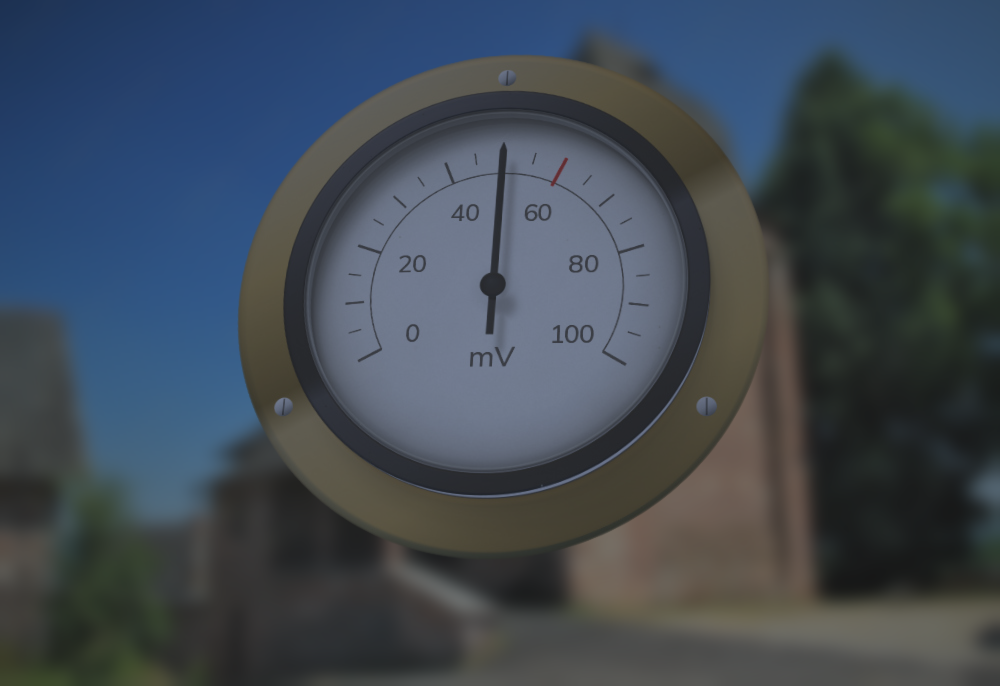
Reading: 50
